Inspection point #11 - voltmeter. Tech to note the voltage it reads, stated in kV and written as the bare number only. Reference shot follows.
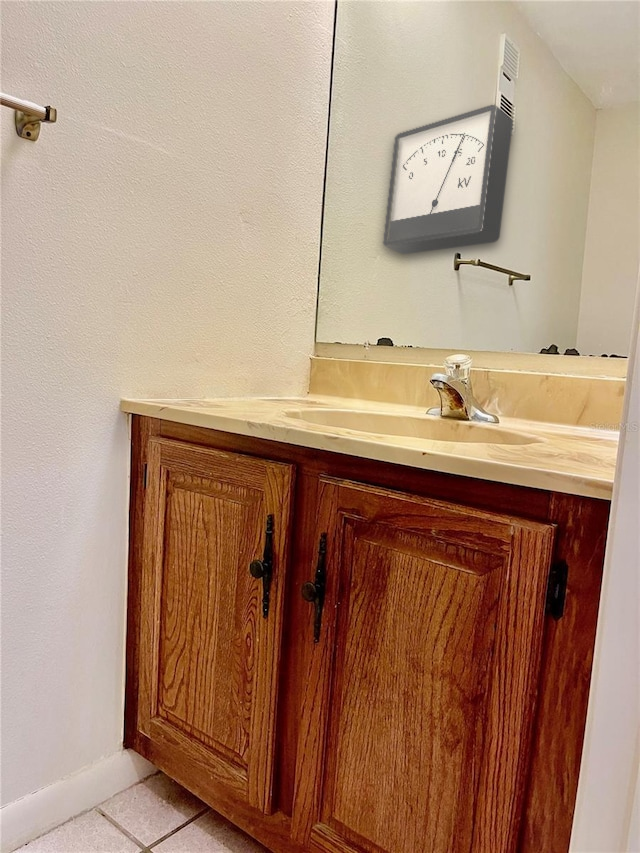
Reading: 15
